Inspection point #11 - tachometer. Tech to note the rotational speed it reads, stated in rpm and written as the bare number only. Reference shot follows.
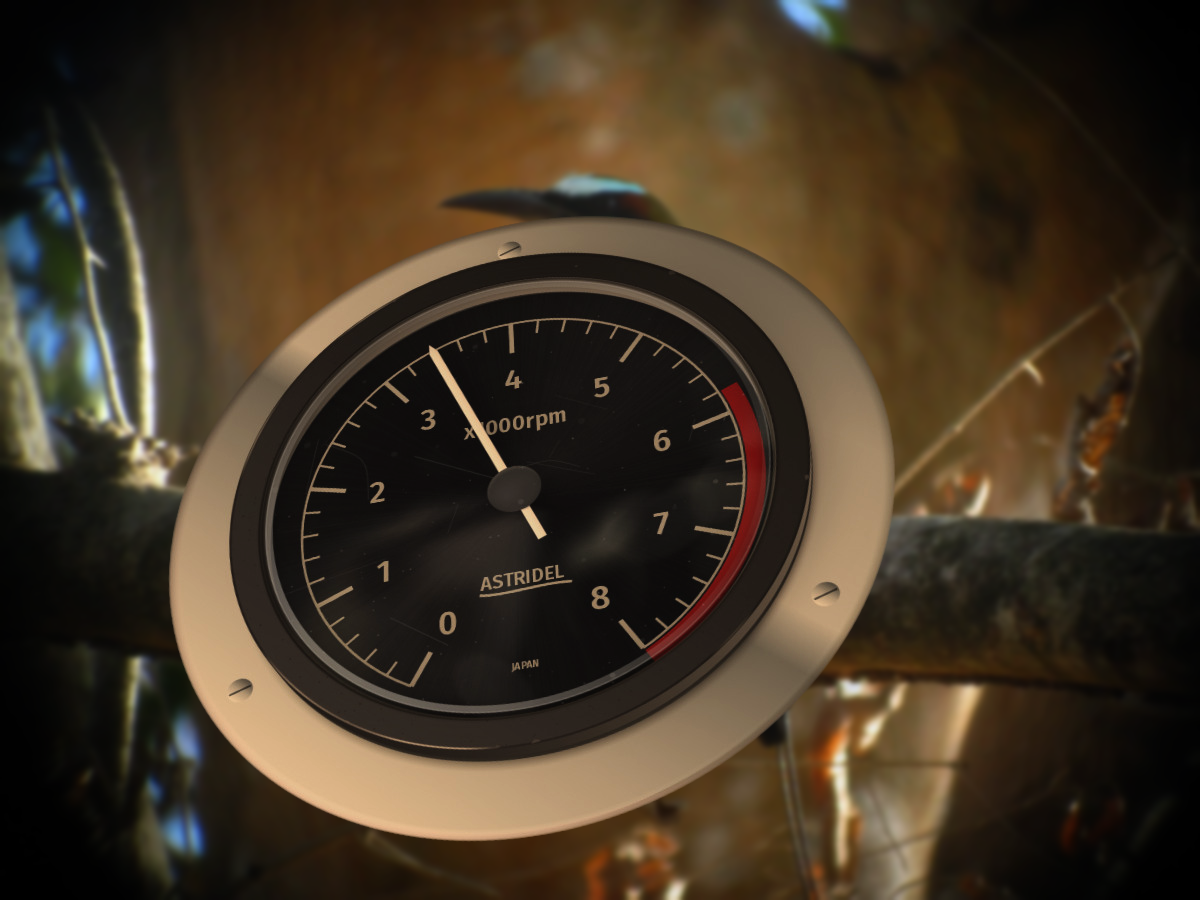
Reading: 3400
